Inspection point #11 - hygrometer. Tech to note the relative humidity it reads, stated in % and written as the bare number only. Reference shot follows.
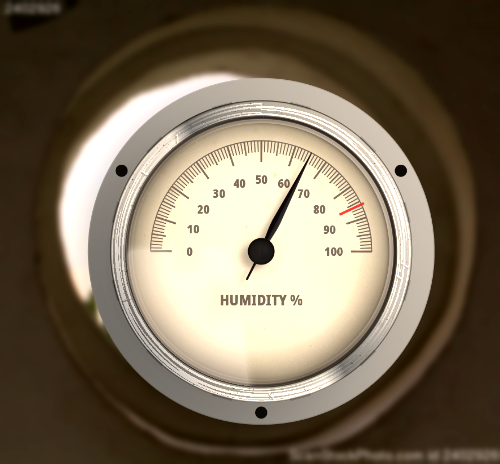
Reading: 65
